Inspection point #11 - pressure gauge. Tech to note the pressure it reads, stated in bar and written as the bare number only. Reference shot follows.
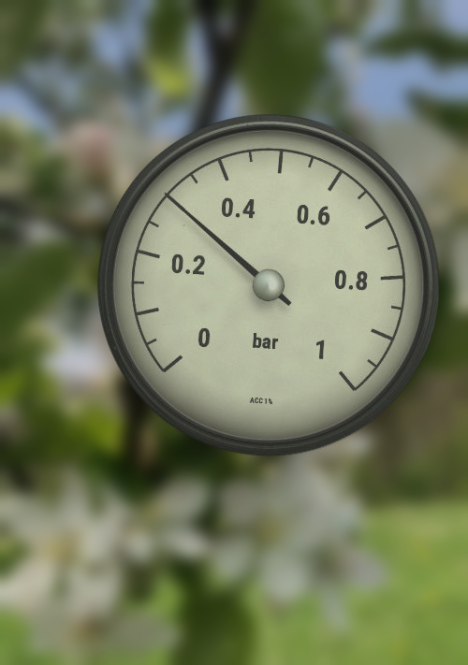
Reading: 0.3
